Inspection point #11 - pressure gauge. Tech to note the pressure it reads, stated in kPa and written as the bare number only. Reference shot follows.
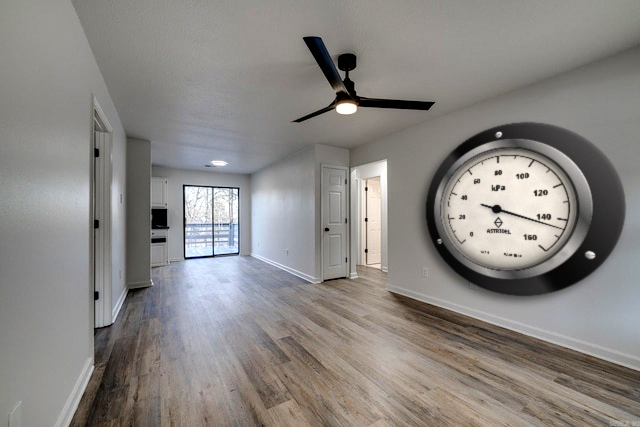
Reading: 145
